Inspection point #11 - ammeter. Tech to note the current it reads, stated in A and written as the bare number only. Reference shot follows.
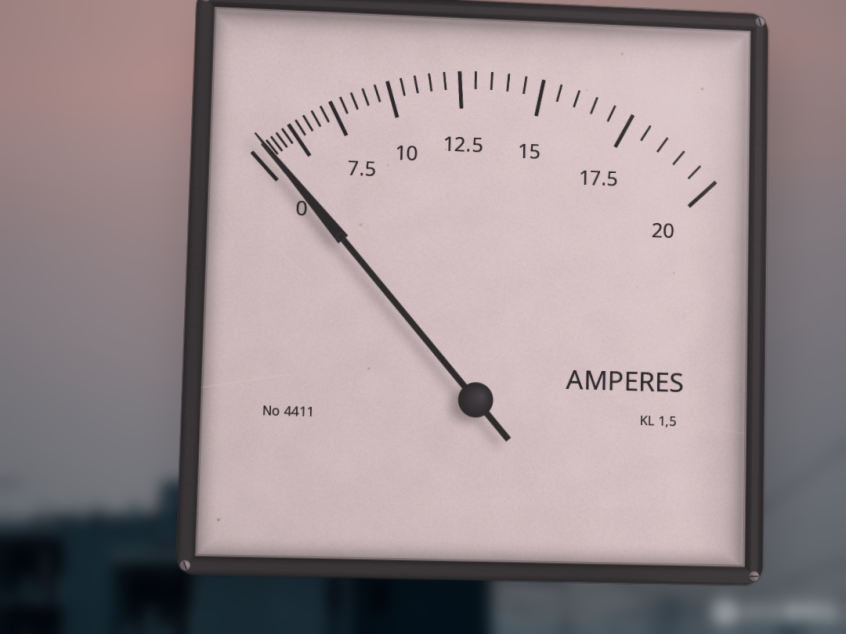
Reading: 2.5
